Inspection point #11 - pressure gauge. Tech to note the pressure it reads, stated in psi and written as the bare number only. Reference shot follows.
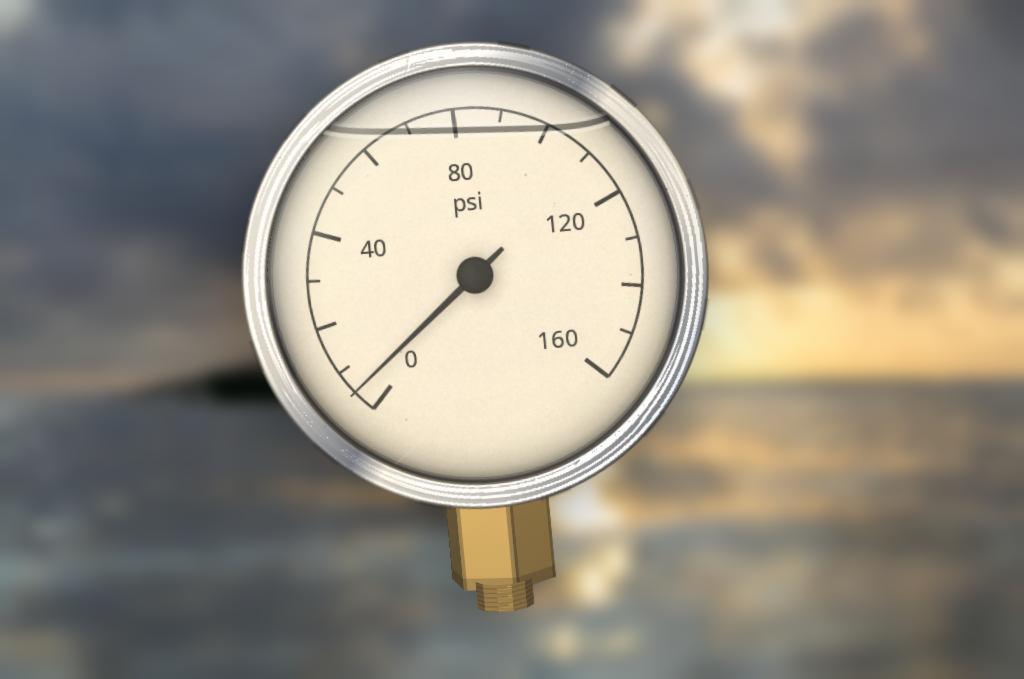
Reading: 5
